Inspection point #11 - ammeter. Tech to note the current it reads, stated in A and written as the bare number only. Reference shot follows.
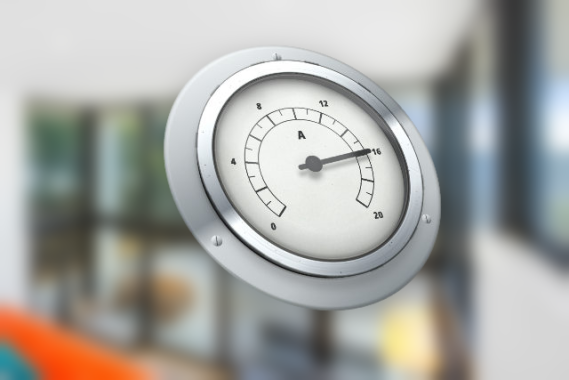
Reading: 16
